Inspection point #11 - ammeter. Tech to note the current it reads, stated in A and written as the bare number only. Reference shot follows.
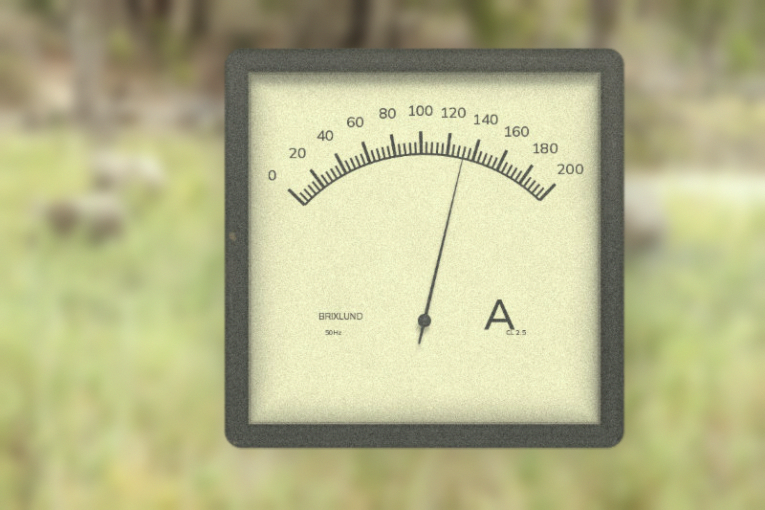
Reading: 132
